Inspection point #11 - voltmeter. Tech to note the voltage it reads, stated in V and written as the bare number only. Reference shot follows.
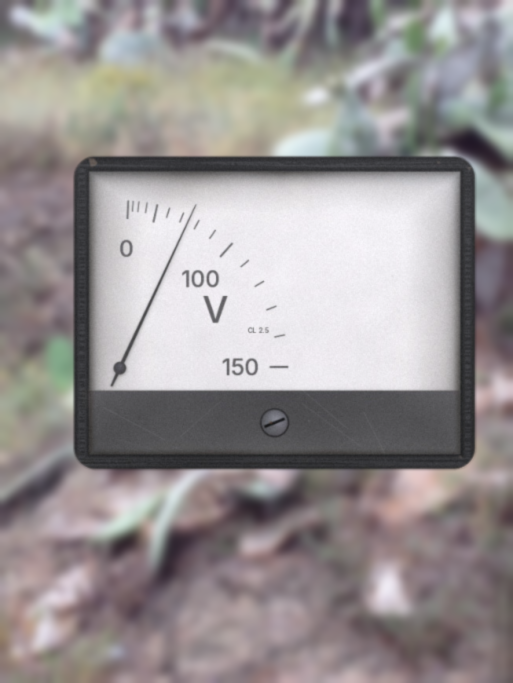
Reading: 75
